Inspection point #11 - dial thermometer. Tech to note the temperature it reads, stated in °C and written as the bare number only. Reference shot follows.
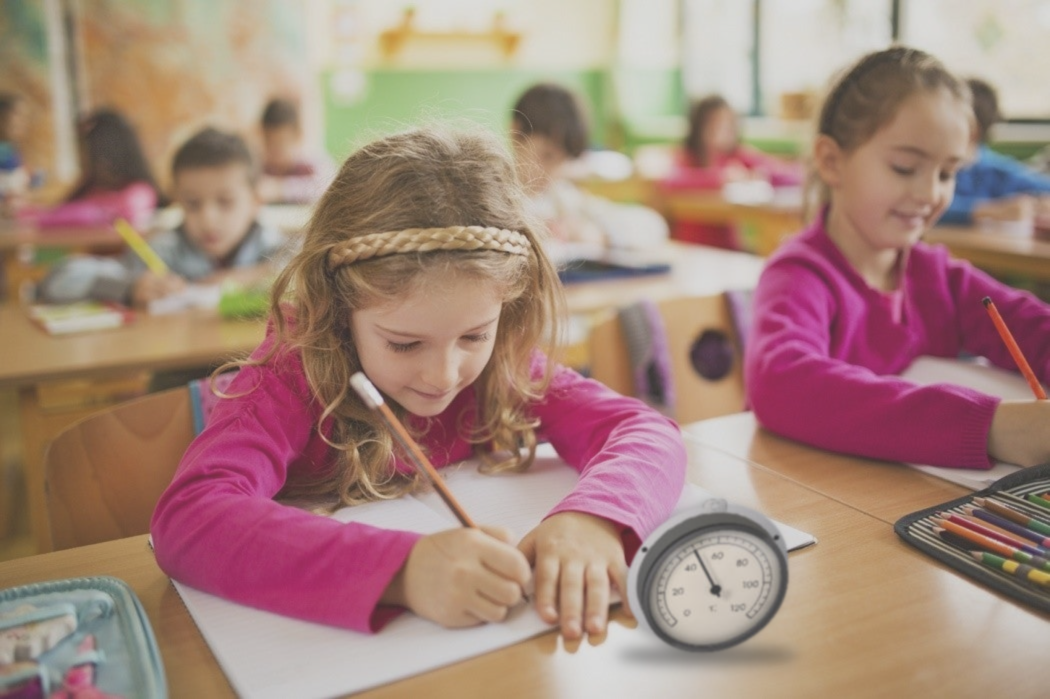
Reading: 48
